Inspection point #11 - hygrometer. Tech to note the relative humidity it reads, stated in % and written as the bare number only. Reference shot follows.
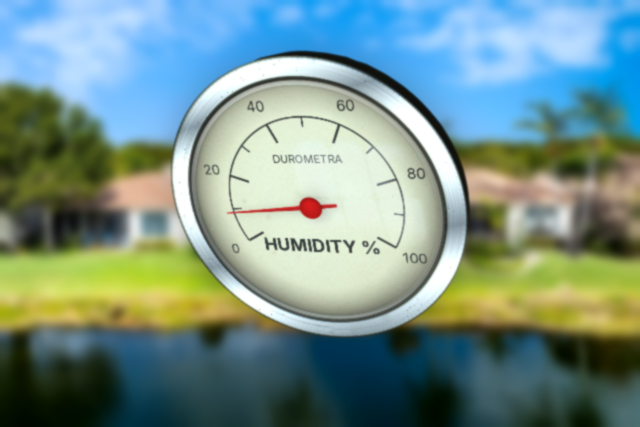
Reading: 10
